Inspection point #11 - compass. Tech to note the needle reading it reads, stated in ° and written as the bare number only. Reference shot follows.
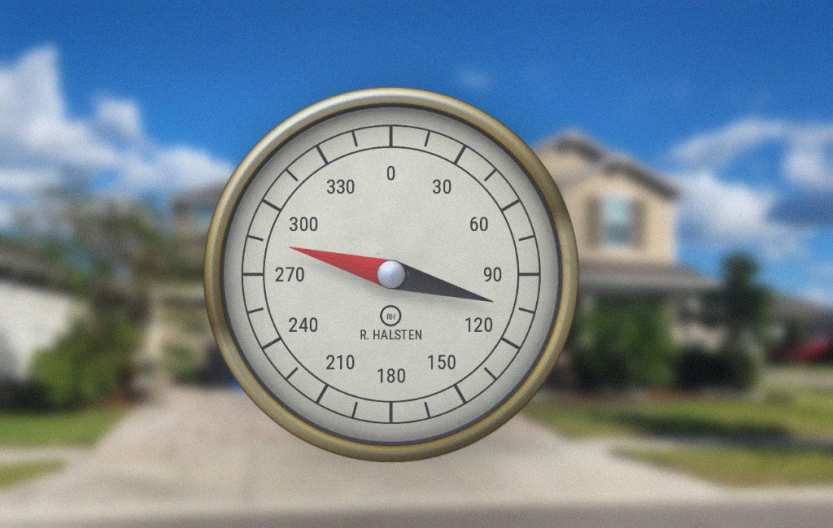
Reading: 285
